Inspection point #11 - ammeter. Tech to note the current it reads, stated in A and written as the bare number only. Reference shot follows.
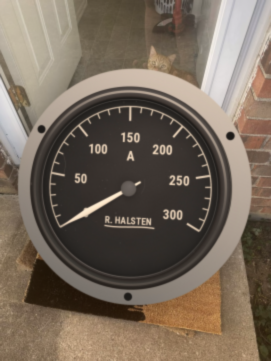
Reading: 0
